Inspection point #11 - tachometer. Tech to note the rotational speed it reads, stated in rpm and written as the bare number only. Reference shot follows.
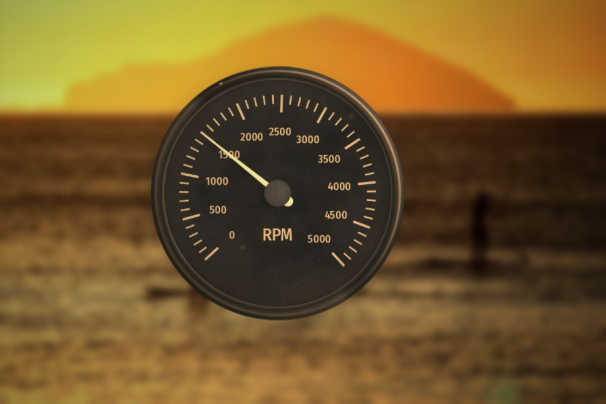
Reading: 1500
